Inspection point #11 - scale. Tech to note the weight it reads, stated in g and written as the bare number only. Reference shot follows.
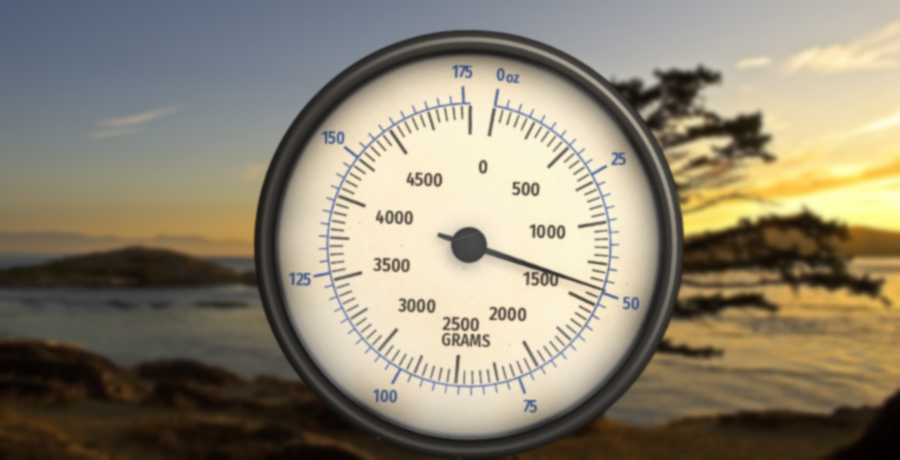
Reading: 1400
